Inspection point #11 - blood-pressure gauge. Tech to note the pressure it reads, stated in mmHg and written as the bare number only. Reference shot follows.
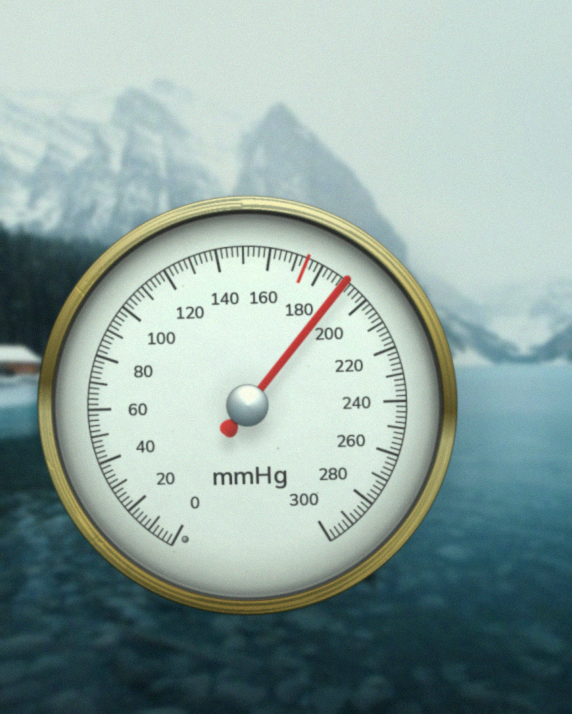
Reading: 190
